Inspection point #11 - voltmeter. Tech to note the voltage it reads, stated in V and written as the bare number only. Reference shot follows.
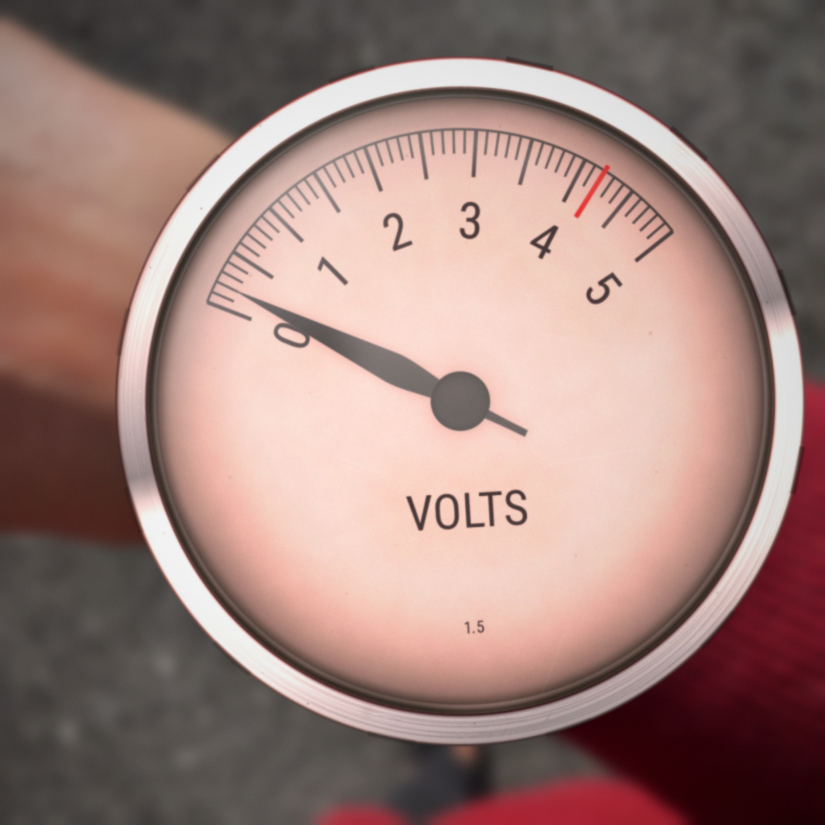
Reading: 0.2
